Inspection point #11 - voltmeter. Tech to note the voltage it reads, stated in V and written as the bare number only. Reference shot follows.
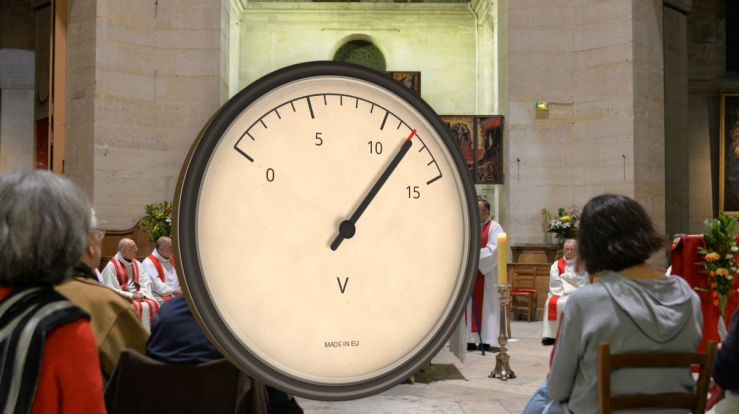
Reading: 12
